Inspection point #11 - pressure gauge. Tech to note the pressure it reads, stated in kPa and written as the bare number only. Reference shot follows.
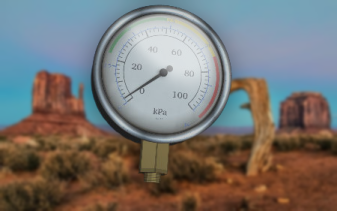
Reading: 2
